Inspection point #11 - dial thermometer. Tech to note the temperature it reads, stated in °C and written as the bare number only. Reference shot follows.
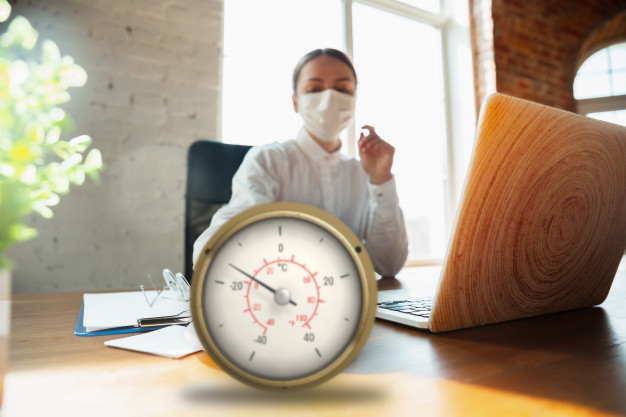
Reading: -15
